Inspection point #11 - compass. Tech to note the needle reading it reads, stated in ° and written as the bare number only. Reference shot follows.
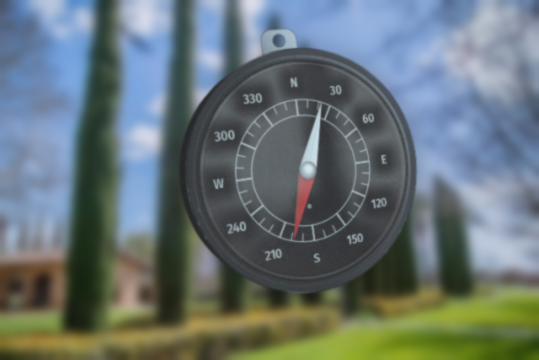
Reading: 200
